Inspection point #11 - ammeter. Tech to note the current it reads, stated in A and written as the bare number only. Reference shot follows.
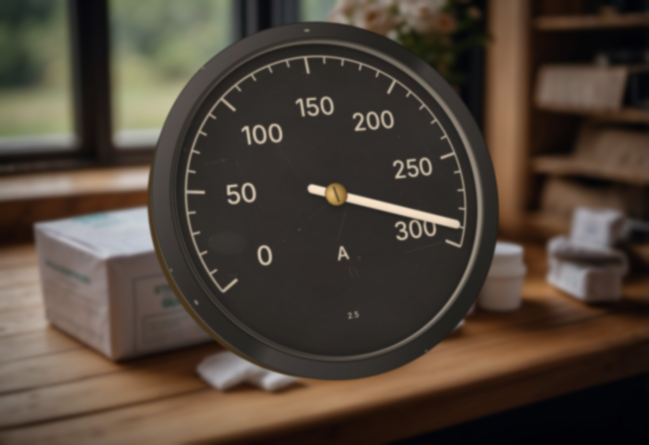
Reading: 290
